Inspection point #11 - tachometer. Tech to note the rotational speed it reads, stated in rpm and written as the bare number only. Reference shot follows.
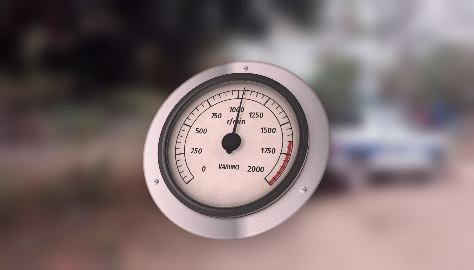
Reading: 1050
